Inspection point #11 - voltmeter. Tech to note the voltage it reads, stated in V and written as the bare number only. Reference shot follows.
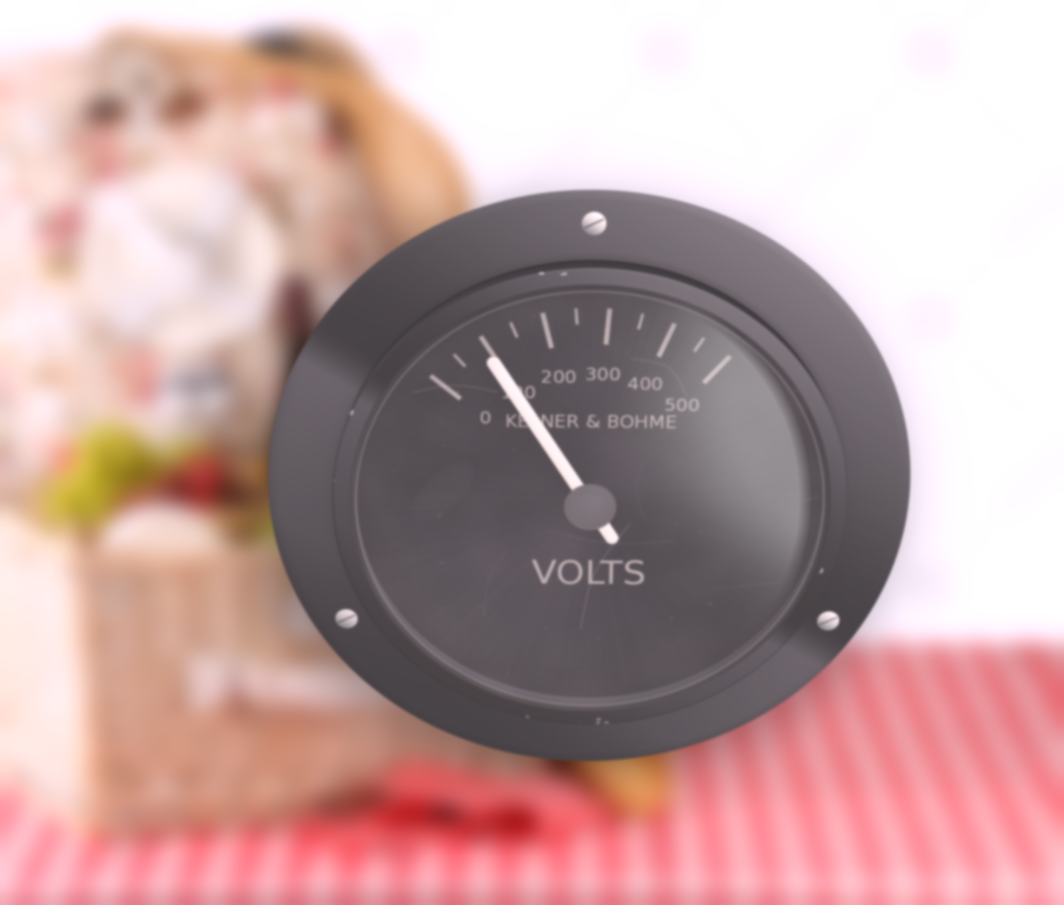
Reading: 100
